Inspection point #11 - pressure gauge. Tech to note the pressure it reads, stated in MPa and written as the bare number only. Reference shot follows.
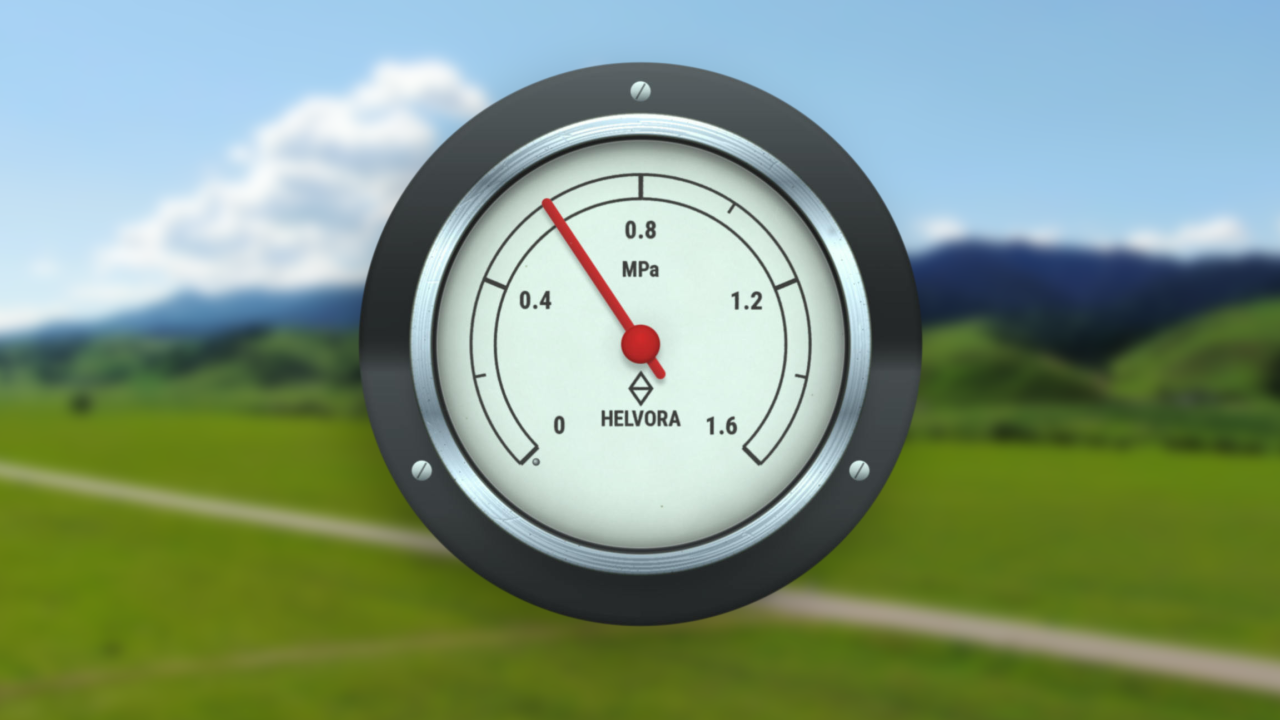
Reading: 0.6
